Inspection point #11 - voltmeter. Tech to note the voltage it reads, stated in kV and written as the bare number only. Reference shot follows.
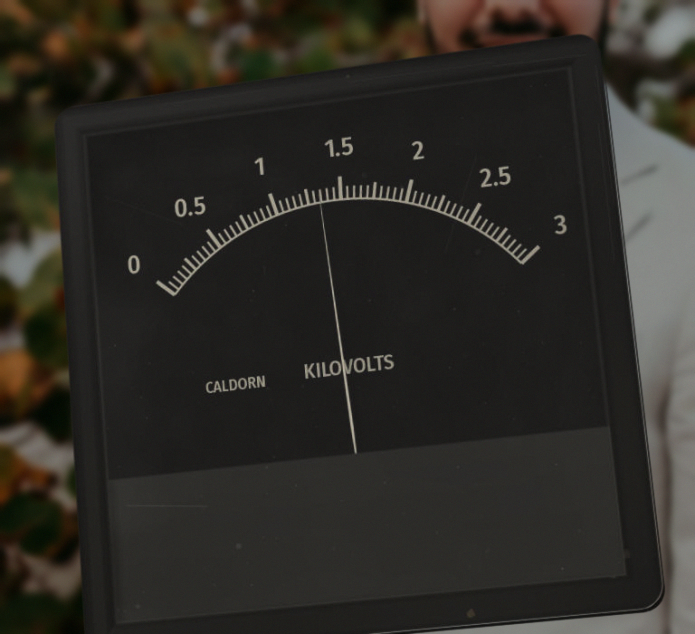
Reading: 1.35
